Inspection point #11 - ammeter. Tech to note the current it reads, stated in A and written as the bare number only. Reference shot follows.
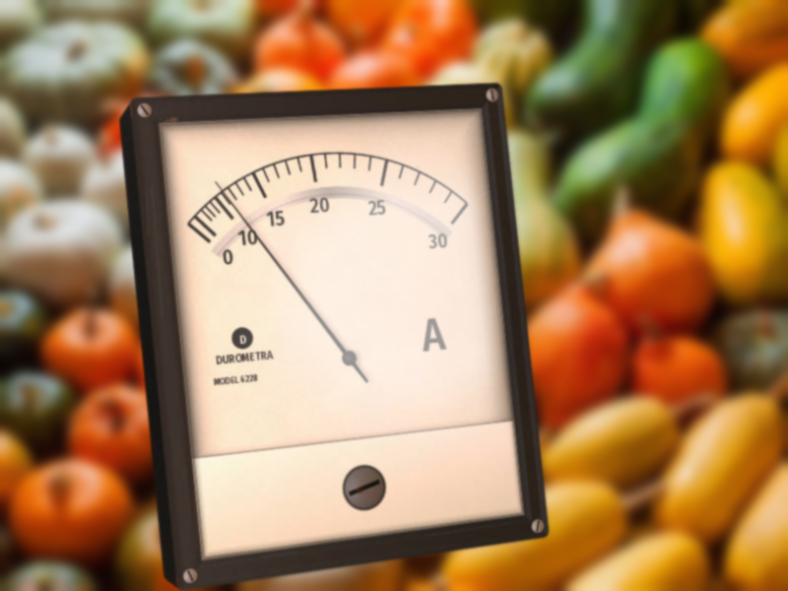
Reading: 11
